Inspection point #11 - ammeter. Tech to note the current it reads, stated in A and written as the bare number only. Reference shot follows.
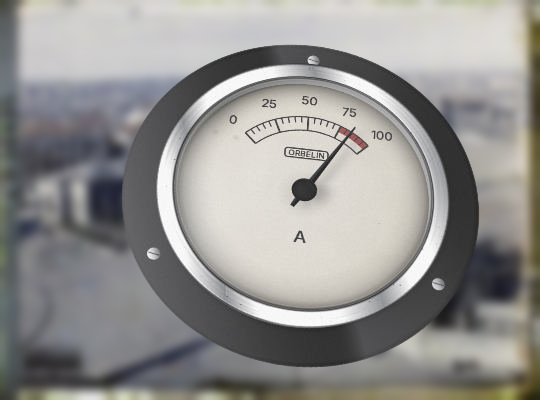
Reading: 85
